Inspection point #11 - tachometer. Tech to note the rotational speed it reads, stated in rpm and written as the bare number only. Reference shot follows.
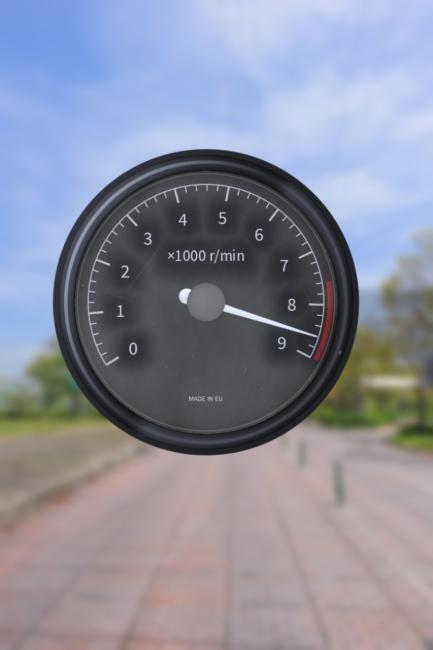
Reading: 8600
